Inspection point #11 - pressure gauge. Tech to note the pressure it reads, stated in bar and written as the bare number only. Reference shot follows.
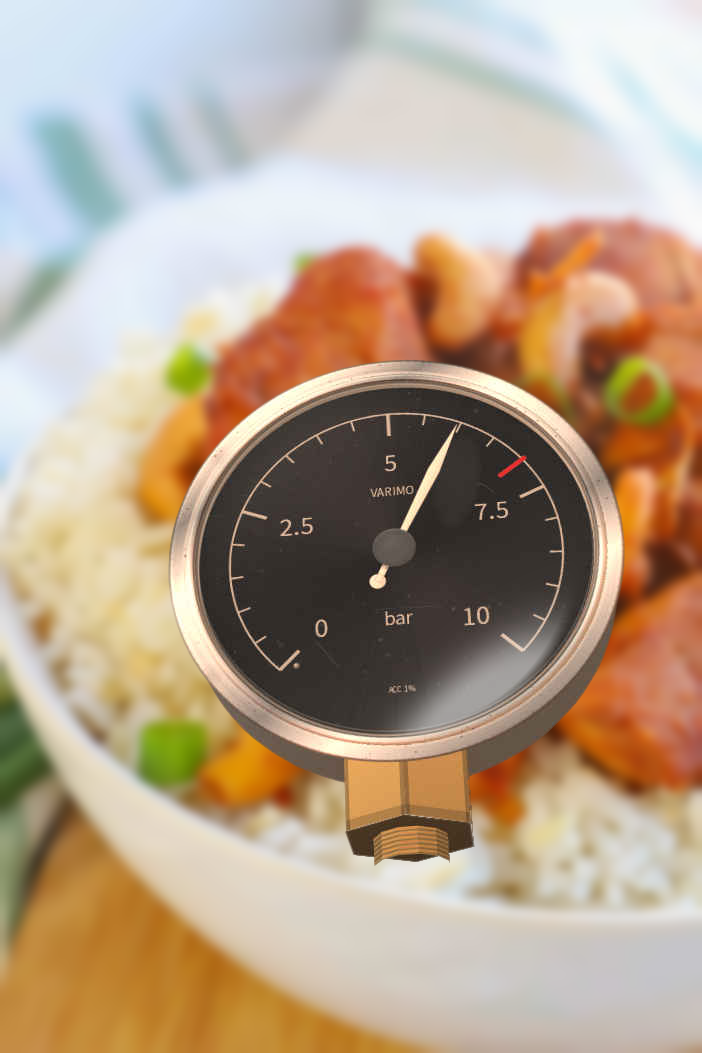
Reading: 6
